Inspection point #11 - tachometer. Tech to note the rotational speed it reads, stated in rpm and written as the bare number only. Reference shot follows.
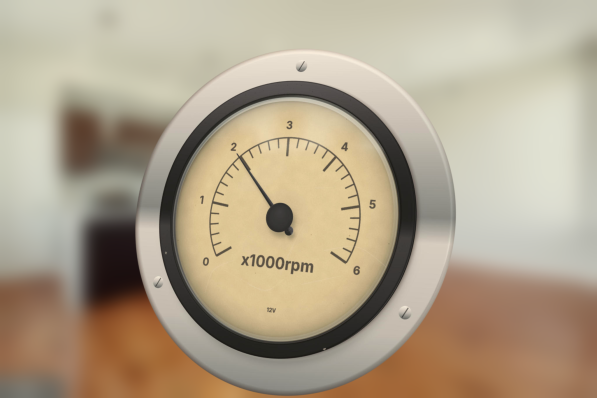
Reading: 2000
